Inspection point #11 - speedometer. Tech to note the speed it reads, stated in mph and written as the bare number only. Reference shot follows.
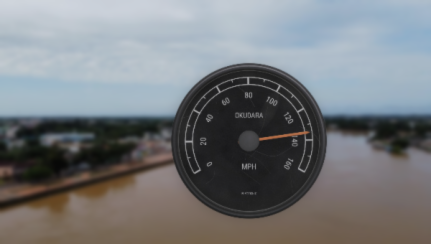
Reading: 135
